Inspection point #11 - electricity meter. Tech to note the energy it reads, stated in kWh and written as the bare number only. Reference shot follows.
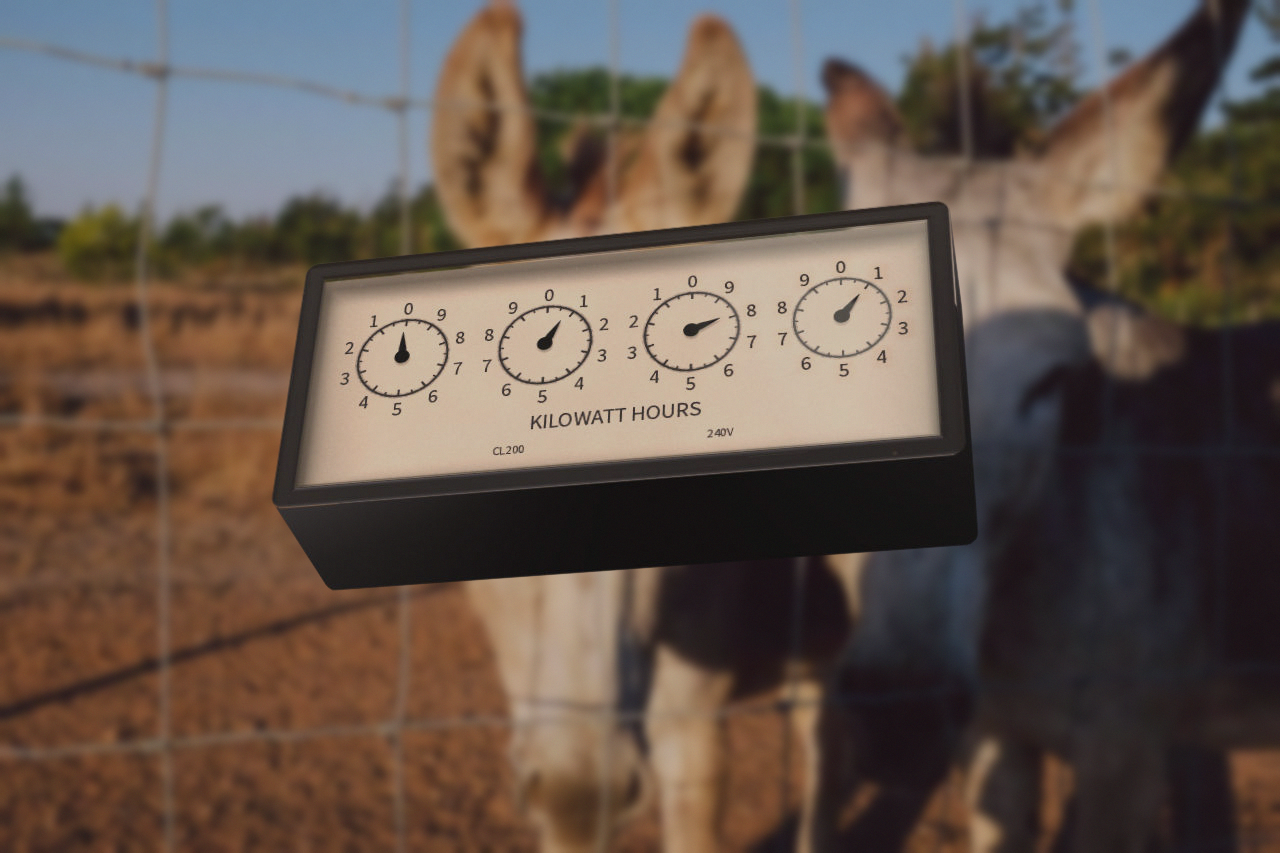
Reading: 81
